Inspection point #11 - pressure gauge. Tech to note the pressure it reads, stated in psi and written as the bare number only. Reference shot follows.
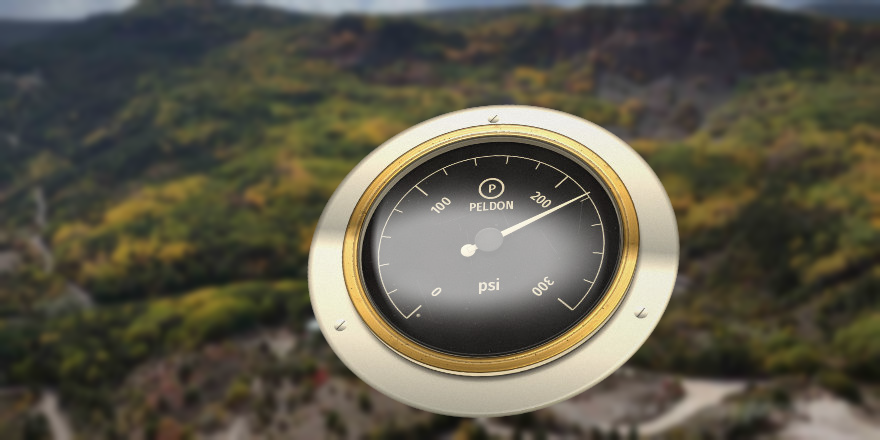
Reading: 220
